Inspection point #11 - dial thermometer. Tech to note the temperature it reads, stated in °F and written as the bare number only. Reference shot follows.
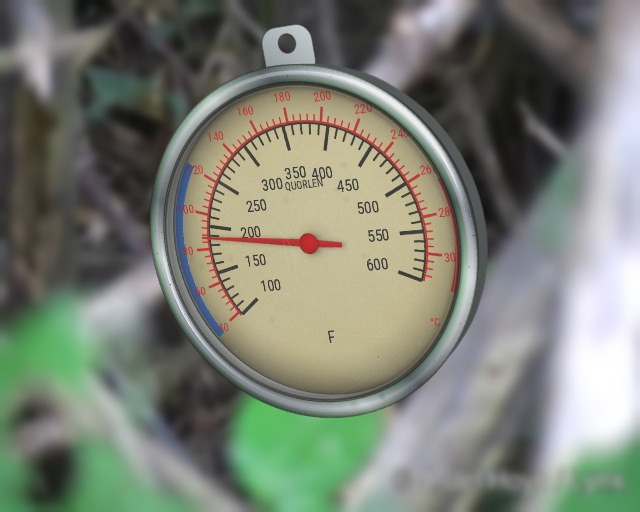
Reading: 190
